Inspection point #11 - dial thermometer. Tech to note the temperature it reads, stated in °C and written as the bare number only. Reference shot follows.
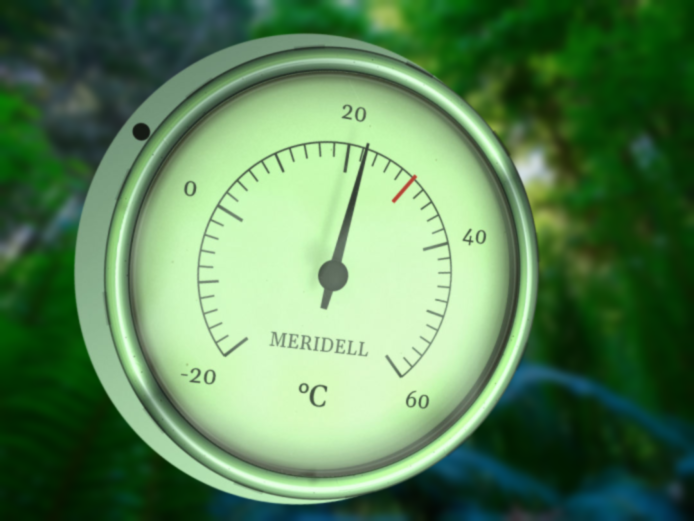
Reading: 22
